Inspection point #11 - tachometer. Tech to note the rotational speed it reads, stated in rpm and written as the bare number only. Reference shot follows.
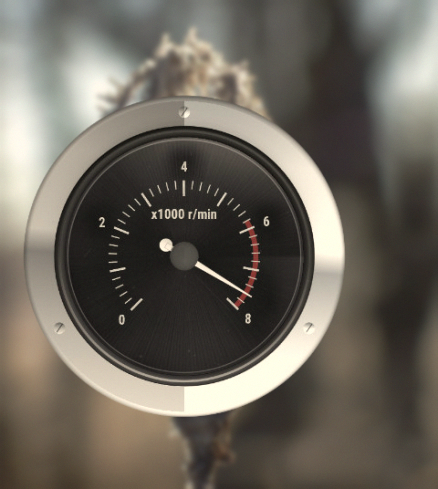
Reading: 7600
